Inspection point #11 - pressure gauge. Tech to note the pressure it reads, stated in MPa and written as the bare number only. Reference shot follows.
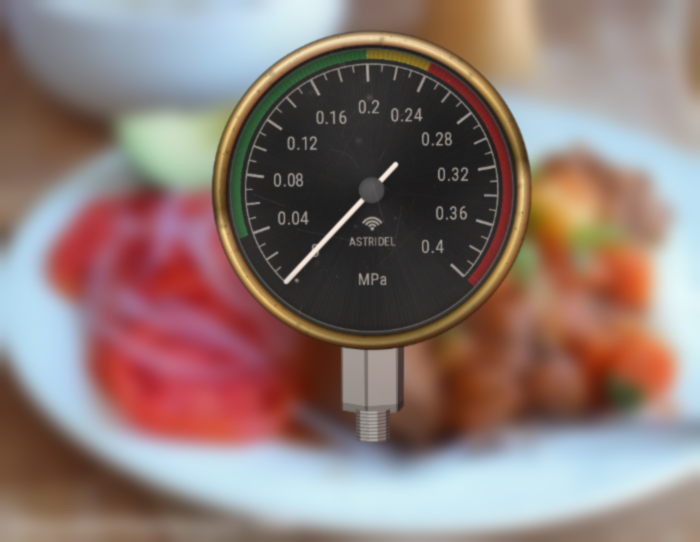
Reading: 0
